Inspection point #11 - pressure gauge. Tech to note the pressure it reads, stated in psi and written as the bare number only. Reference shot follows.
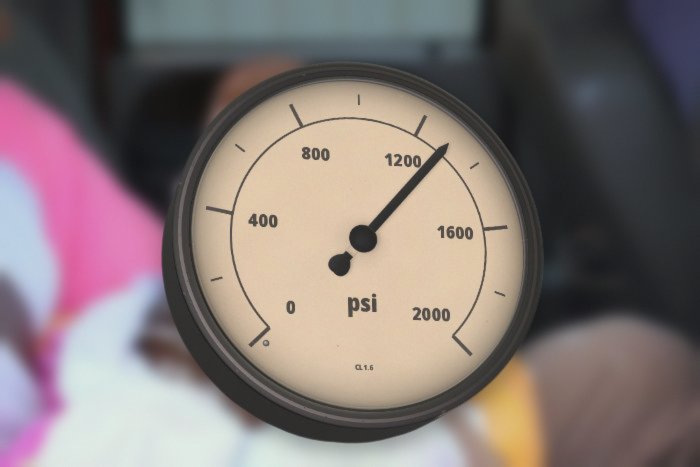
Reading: 1300
